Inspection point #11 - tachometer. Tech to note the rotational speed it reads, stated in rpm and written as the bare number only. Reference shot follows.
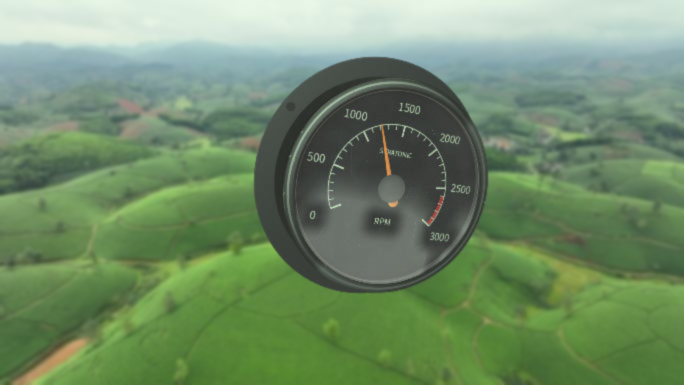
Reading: 1200
